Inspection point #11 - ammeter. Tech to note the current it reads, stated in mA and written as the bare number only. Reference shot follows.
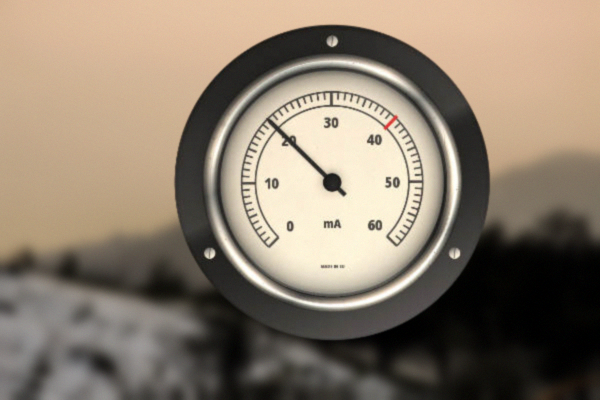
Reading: 20
